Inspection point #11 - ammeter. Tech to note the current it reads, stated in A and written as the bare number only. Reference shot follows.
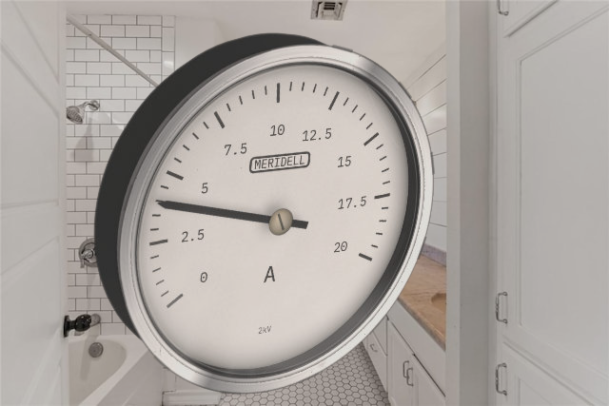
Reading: 4
